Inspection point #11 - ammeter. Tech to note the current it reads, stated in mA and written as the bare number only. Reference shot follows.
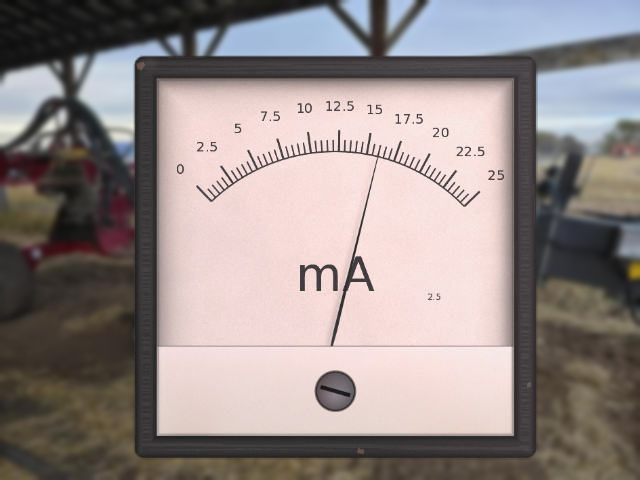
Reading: 16
